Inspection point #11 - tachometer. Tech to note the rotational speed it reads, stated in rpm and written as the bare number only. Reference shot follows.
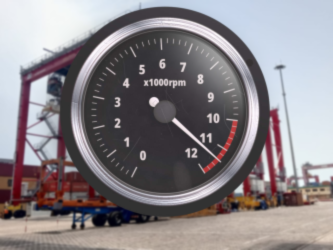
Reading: 11400
